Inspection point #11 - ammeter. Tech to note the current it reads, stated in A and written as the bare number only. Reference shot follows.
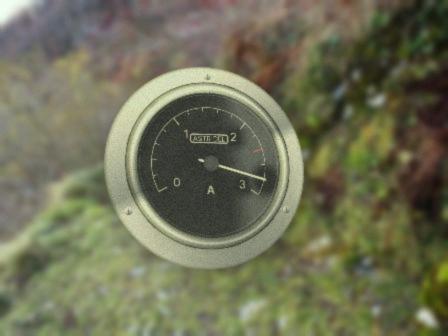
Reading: 2.8
